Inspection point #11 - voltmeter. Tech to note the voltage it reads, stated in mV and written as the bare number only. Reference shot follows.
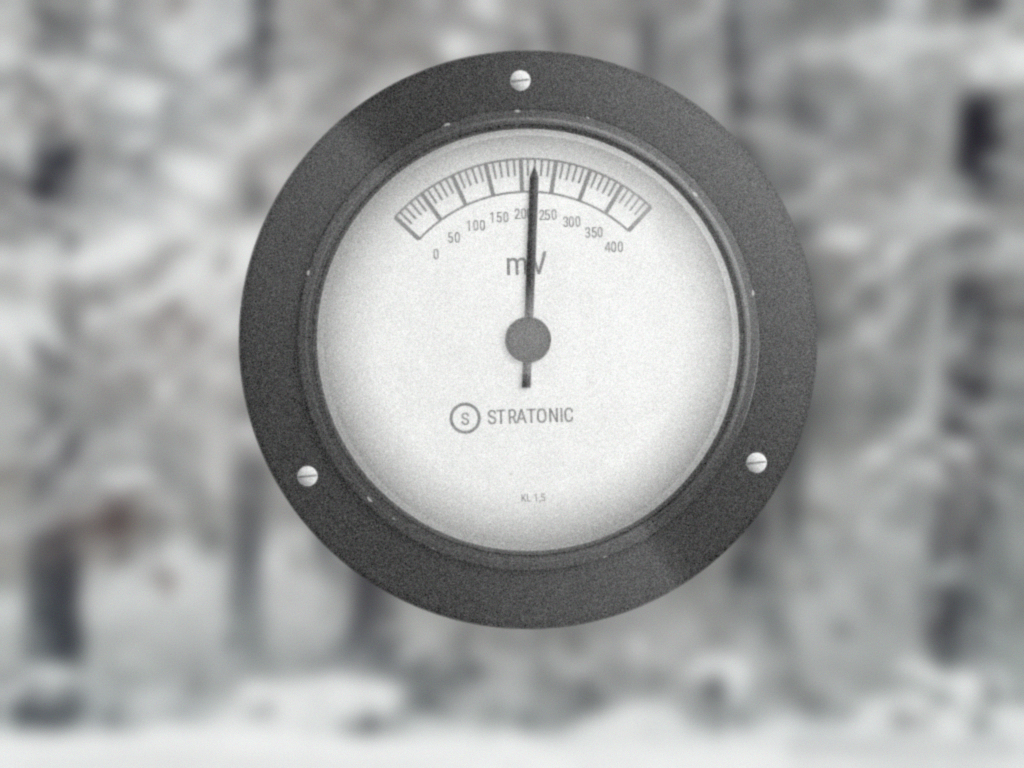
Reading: 220
